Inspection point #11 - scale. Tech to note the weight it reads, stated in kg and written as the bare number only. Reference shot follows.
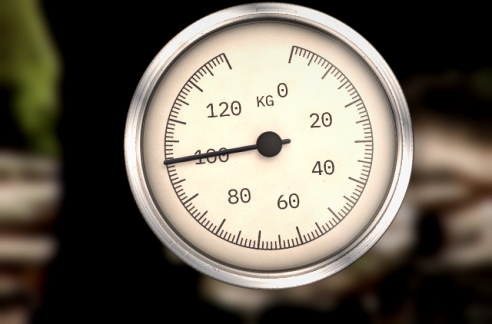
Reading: 100
